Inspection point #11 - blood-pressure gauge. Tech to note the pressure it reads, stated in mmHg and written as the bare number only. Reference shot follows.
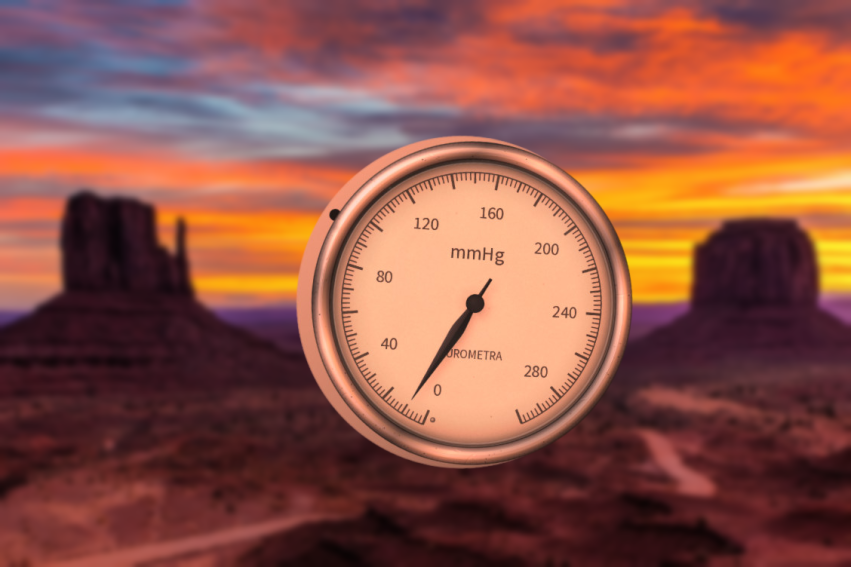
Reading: 10
